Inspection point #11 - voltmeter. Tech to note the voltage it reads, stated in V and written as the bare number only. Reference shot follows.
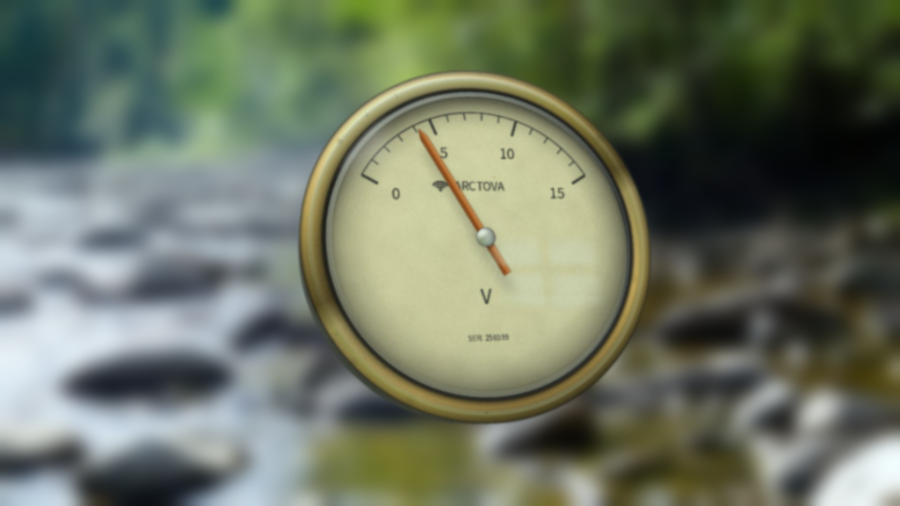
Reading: 4
